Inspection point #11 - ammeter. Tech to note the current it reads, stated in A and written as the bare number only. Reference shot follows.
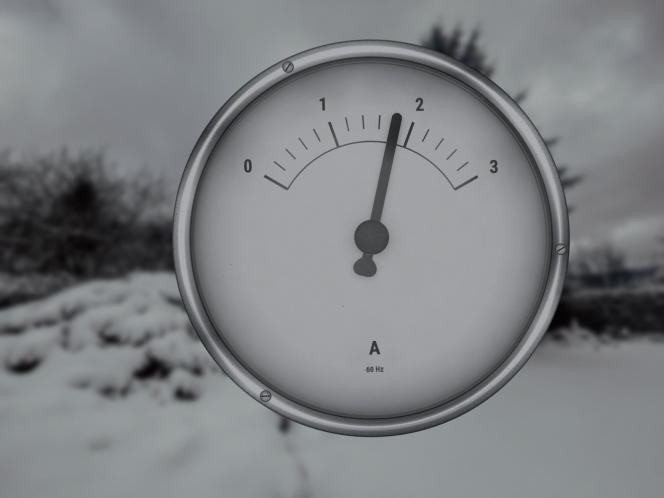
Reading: 1.8
